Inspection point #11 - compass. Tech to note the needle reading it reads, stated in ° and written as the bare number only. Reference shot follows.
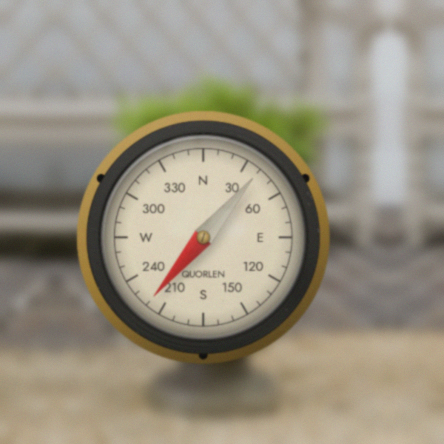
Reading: 220
